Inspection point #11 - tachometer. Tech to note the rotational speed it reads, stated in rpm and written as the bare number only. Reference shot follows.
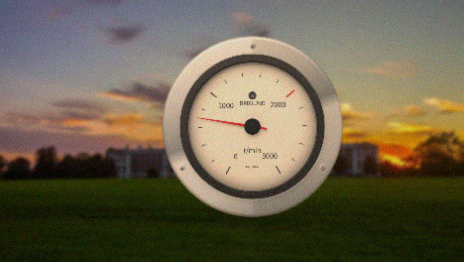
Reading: 700
